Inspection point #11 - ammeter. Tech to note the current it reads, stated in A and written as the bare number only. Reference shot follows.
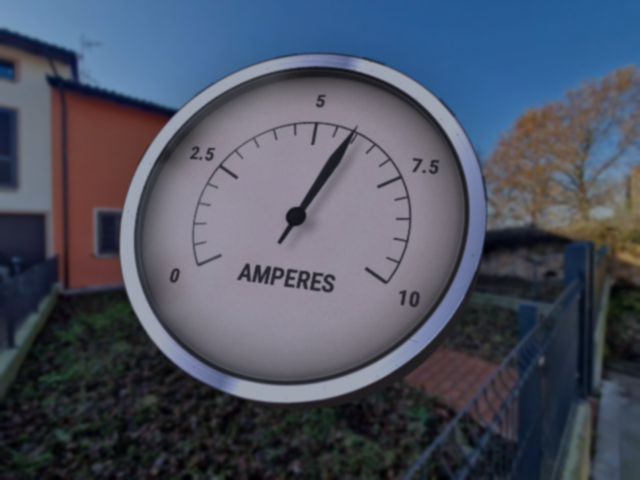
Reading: 6
